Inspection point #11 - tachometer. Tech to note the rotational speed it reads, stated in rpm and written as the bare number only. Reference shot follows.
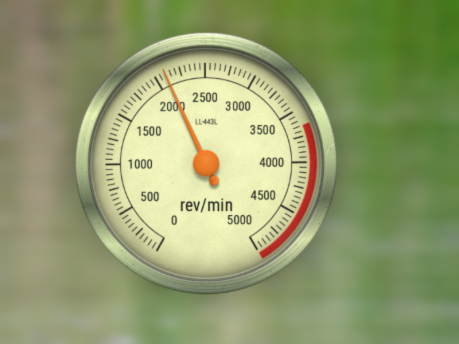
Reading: 2100
